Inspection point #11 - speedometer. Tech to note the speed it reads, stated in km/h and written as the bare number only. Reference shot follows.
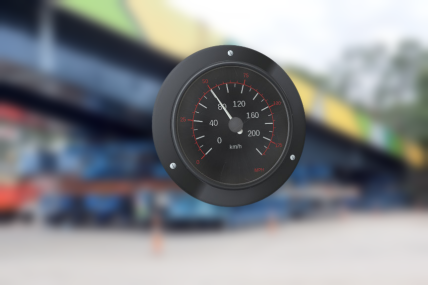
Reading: 80
